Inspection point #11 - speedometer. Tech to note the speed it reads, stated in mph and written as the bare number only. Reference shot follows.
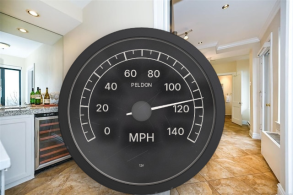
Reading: 115
